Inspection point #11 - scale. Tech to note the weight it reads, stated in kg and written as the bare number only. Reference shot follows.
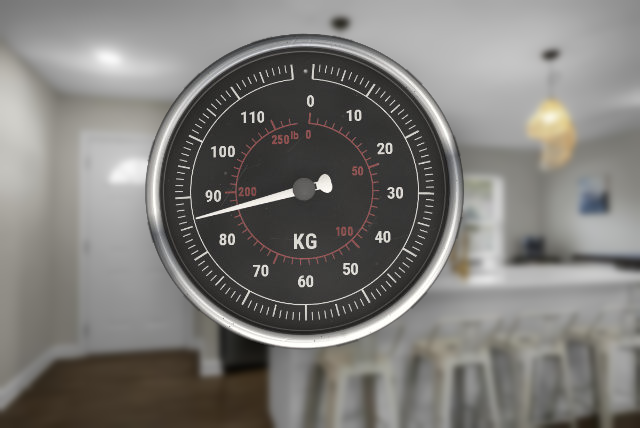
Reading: 86
